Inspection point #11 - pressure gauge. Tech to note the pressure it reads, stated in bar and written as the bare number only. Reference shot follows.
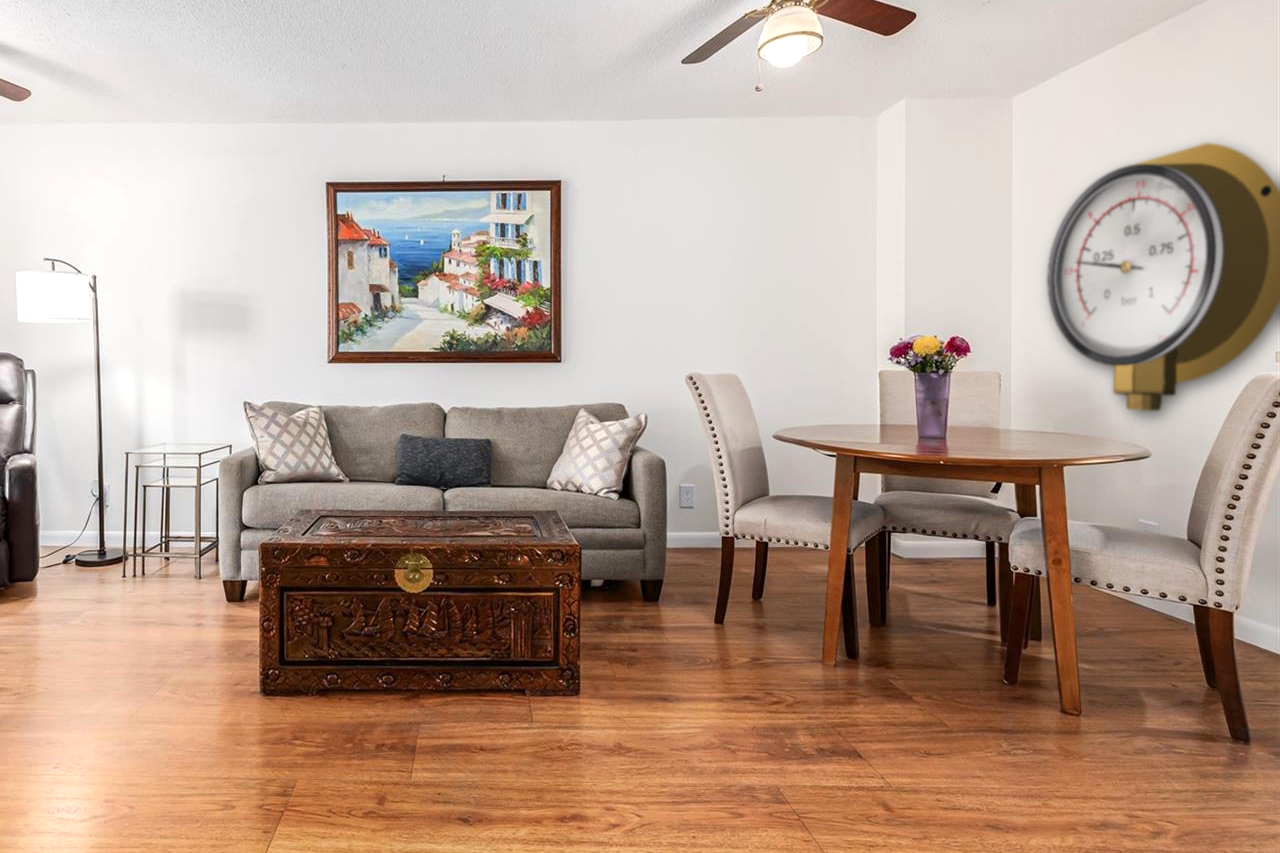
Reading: 0.2
